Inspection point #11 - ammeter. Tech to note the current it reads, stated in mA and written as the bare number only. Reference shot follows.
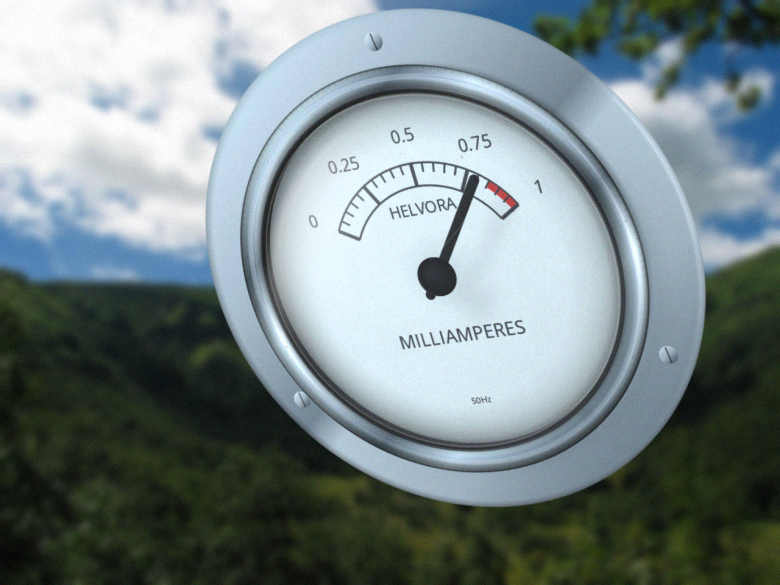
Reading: 0.8
